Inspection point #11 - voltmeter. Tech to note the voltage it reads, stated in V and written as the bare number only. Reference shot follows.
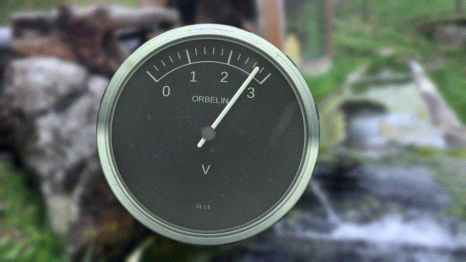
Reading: 2.7
